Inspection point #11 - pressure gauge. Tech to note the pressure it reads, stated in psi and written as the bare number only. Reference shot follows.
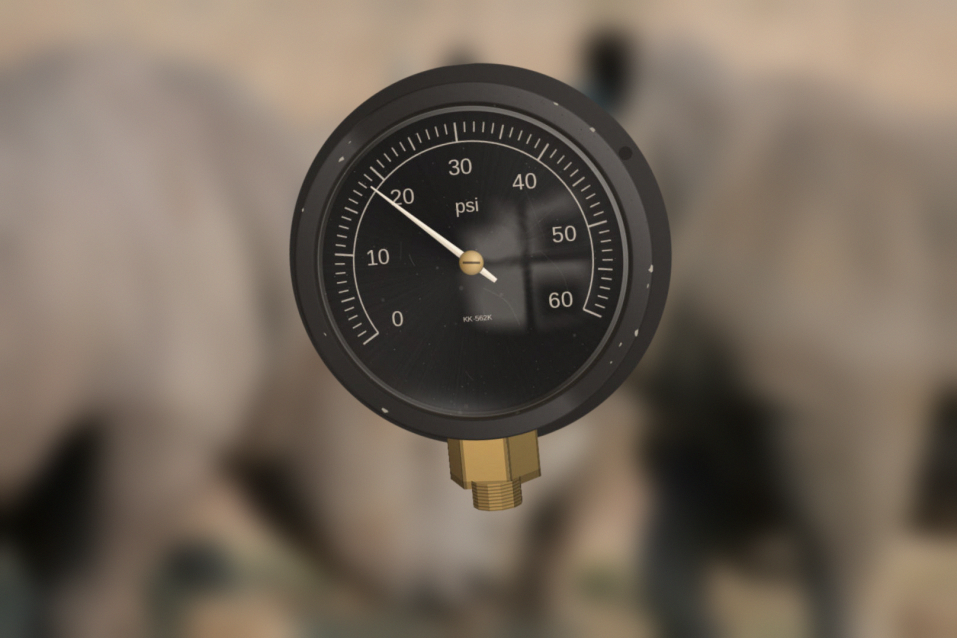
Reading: 18.5
